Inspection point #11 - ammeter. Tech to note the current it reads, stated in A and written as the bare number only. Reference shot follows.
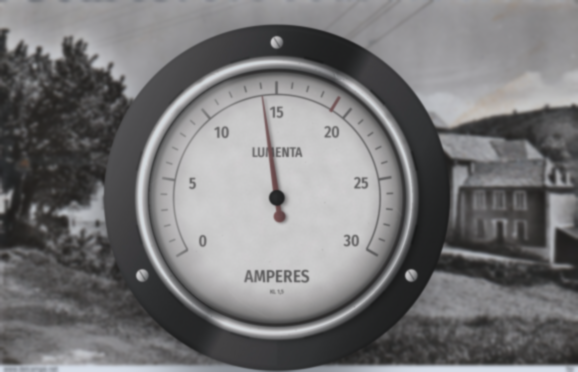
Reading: 14
